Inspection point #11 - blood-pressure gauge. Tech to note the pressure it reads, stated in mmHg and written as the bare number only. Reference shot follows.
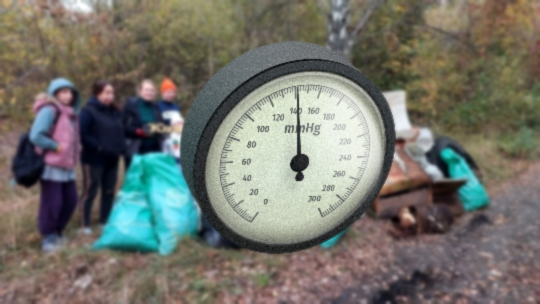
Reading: 140
